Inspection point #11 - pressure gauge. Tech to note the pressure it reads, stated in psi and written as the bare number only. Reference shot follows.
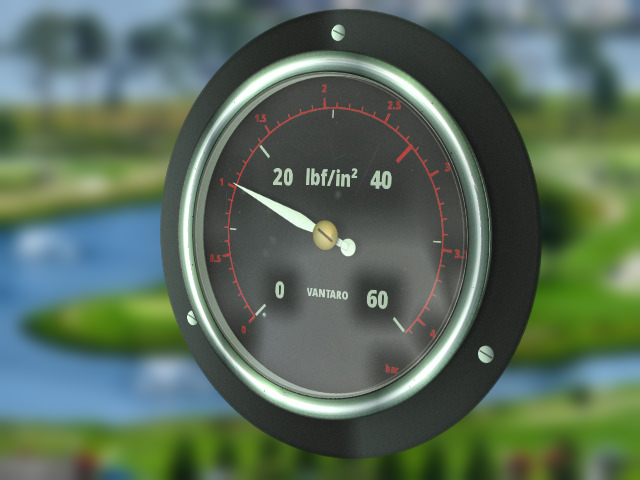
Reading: 15
